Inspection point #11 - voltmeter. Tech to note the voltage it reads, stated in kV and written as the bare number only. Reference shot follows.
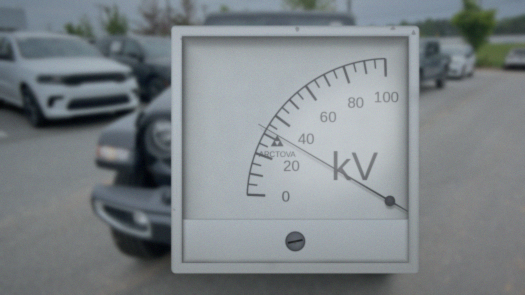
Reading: 32.5
